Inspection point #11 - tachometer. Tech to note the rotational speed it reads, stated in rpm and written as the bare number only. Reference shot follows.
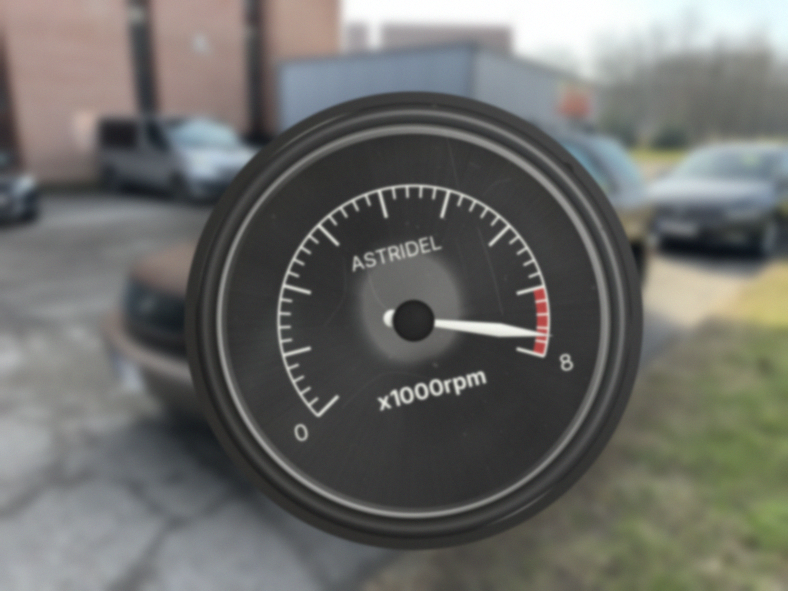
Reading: 7700
